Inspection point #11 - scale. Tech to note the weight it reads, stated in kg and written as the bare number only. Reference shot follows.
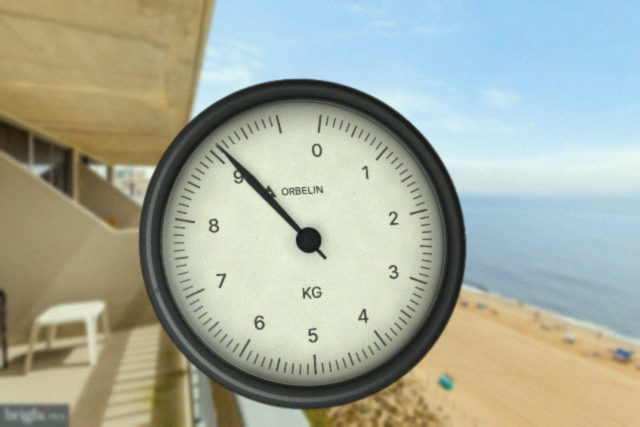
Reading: 9.1
